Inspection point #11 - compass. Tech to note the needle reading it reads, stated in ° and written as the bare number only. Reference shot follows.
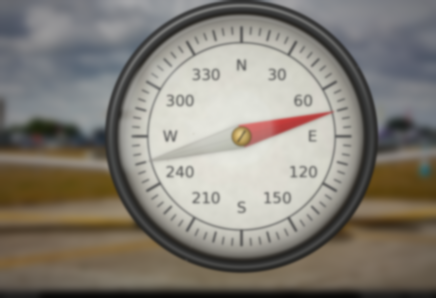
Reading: 75
